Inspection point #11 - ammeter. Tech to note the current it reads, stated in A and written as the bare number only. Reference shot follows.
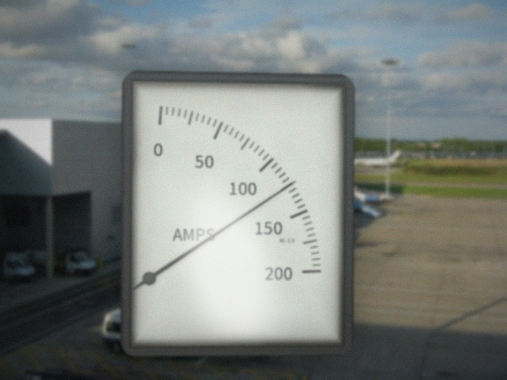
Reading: 125
